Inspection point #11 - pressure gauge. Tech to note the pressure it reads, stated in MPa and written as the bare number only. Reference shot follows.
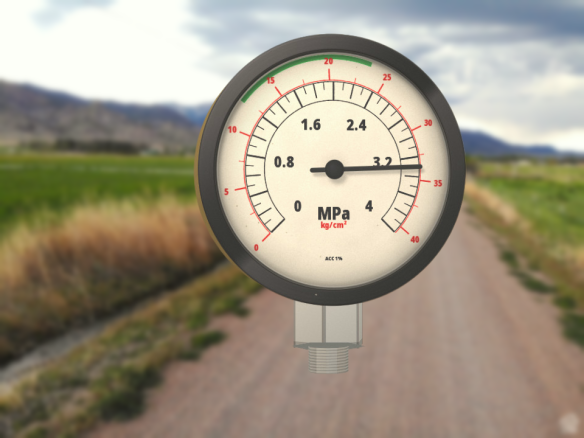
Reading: 3.3
